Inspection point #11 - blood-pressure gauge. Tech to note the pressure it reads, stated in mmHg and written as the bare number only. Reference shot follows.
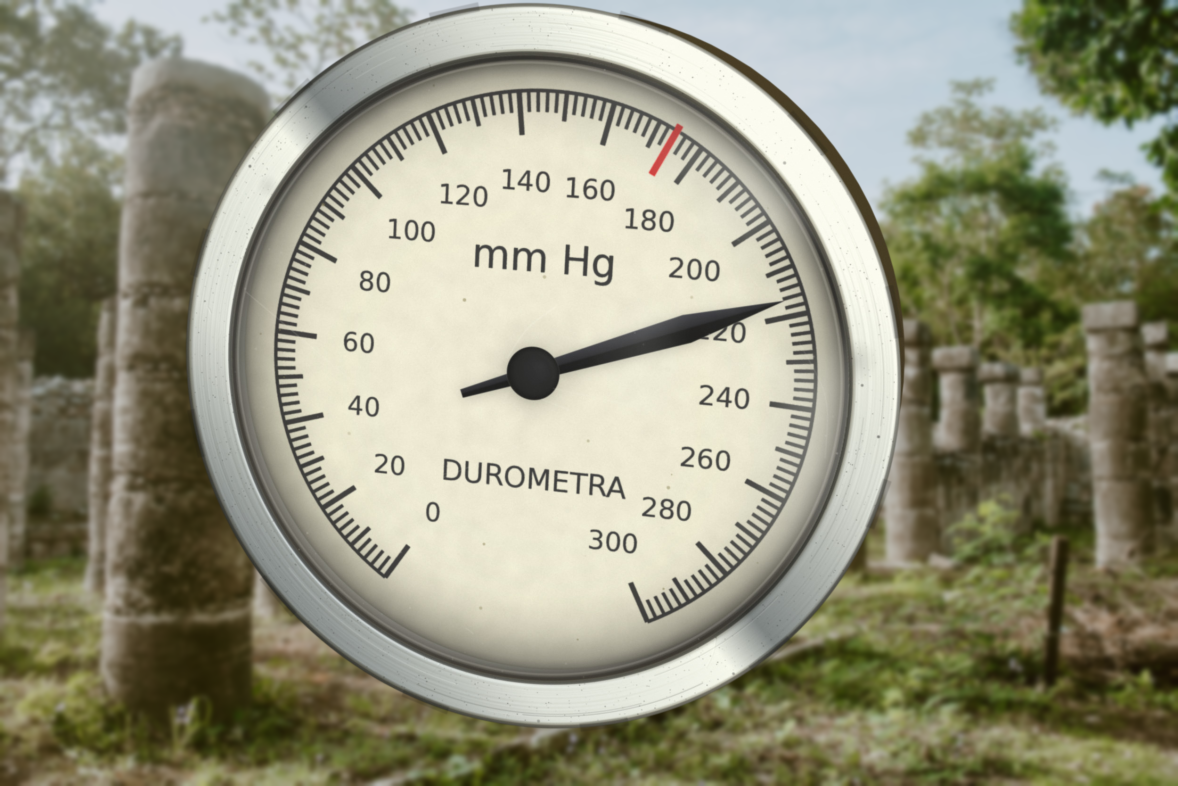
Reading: 216
